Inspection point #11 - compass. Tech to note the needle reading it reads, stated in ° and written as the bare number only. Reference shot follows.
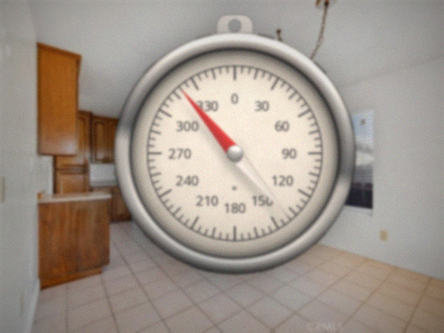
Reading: 320
